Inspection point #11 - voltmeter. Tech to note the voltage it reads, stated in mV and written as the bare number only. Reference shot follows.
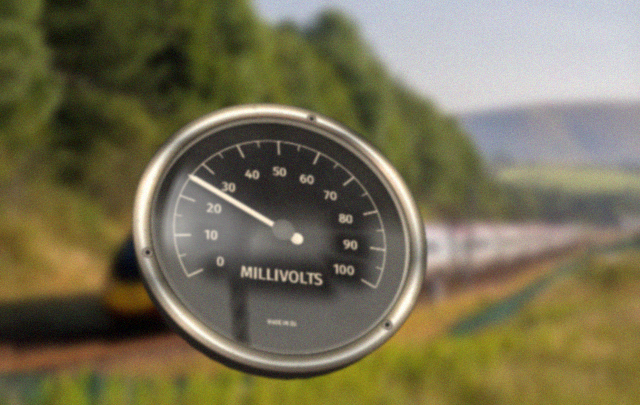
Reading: 25
